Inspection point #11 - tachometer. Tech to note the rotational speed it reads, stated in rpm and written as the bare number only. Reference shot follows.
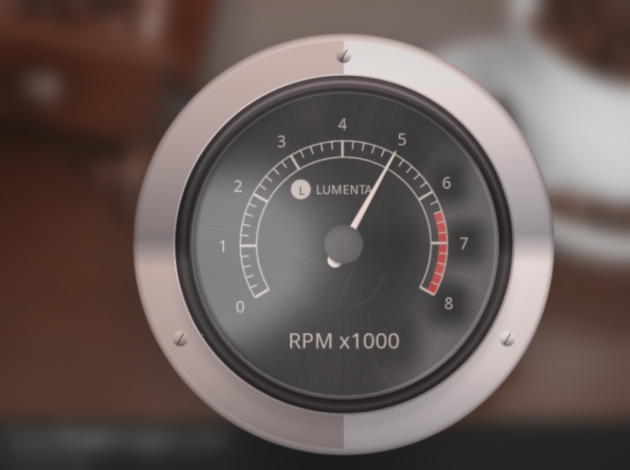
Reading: 5000
